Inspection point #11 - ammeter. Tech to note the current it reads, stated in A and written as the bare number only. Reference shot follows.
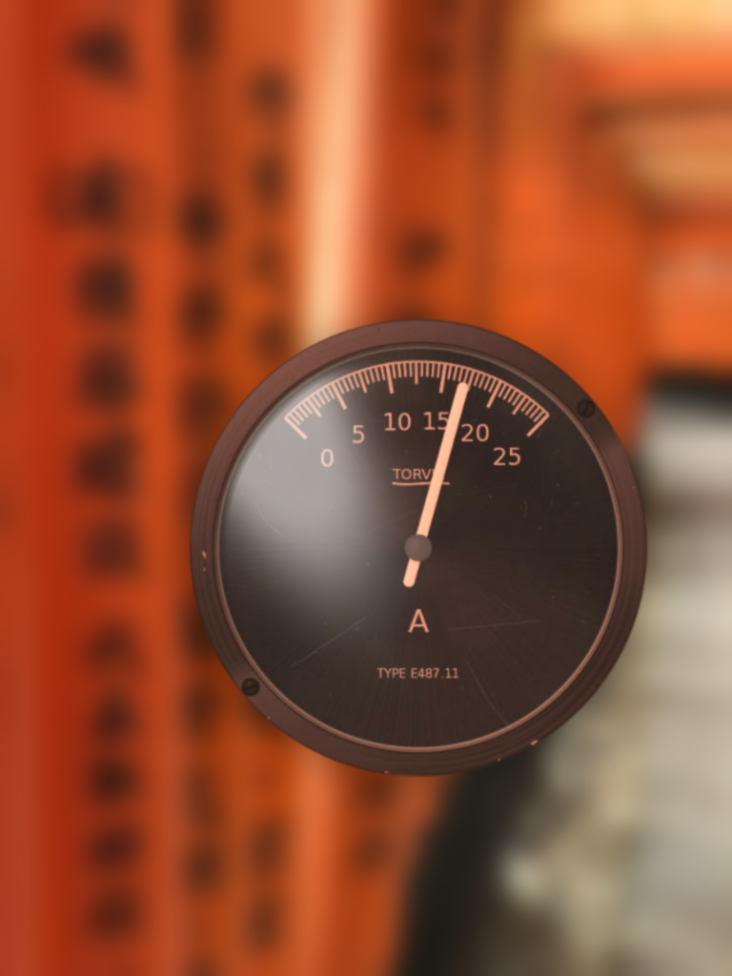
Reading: 17
